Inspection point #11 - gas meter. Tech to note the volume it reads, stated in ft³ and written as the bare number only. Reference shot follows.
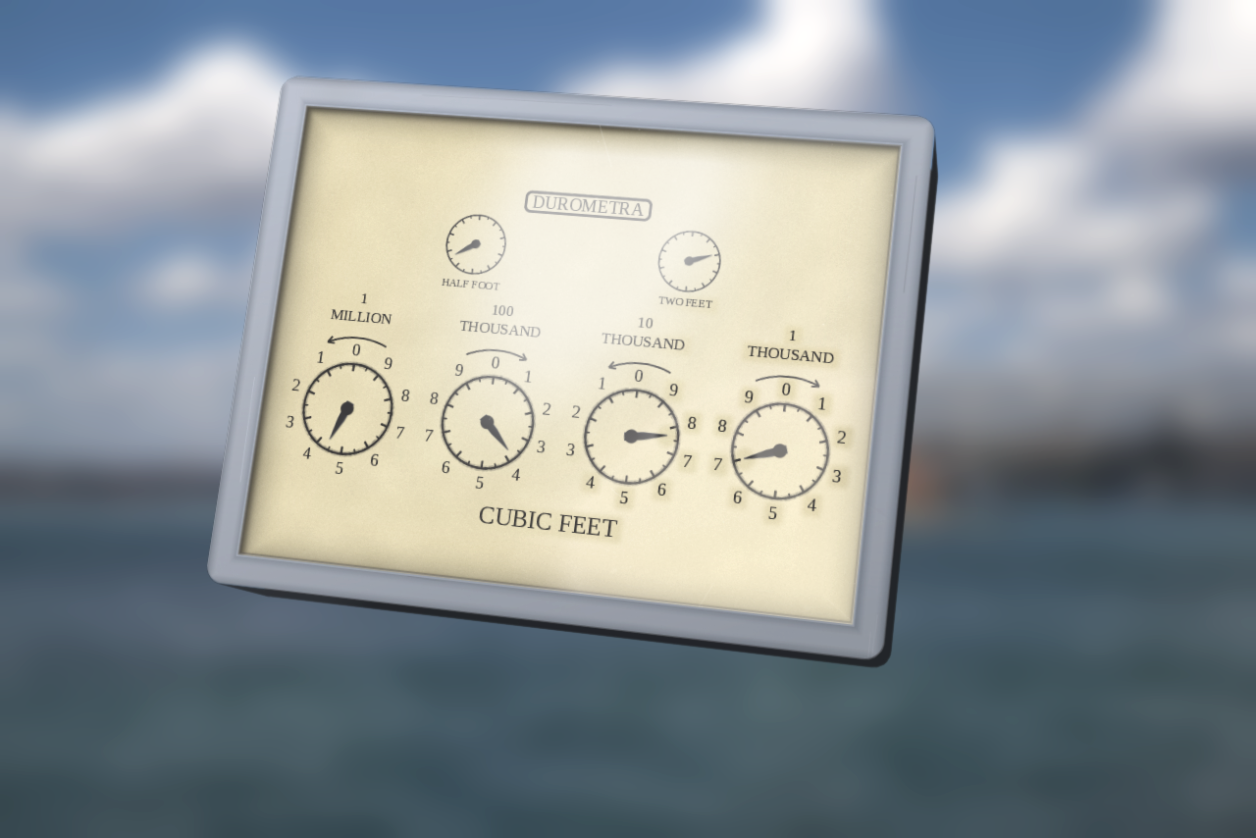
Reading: 437700
